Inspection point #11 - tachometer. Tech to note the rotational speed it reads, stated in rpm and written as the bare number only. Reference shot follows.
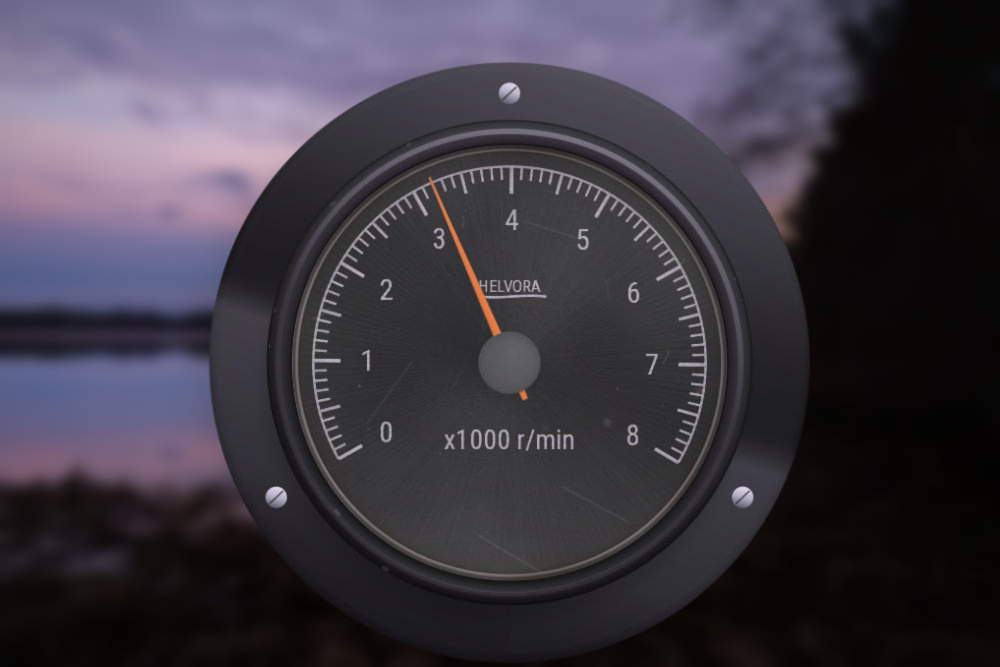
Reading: 3200
